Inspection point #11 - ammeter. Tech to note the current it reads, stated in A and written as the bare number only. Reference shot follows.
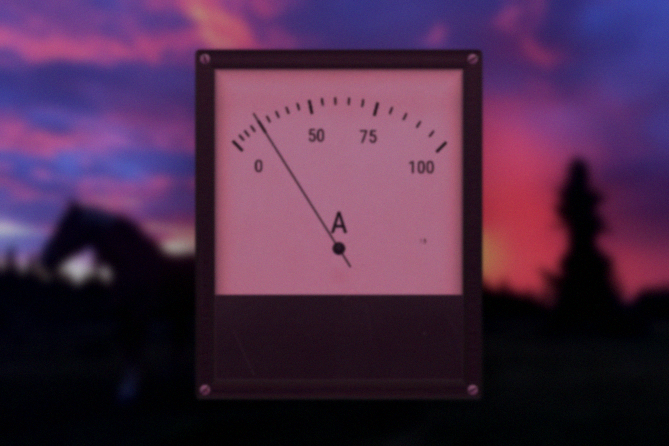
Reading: 25
